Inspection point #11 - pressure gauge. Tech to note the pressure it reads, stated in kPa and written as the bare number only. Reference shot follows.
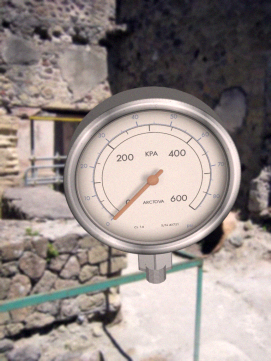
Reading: 0
